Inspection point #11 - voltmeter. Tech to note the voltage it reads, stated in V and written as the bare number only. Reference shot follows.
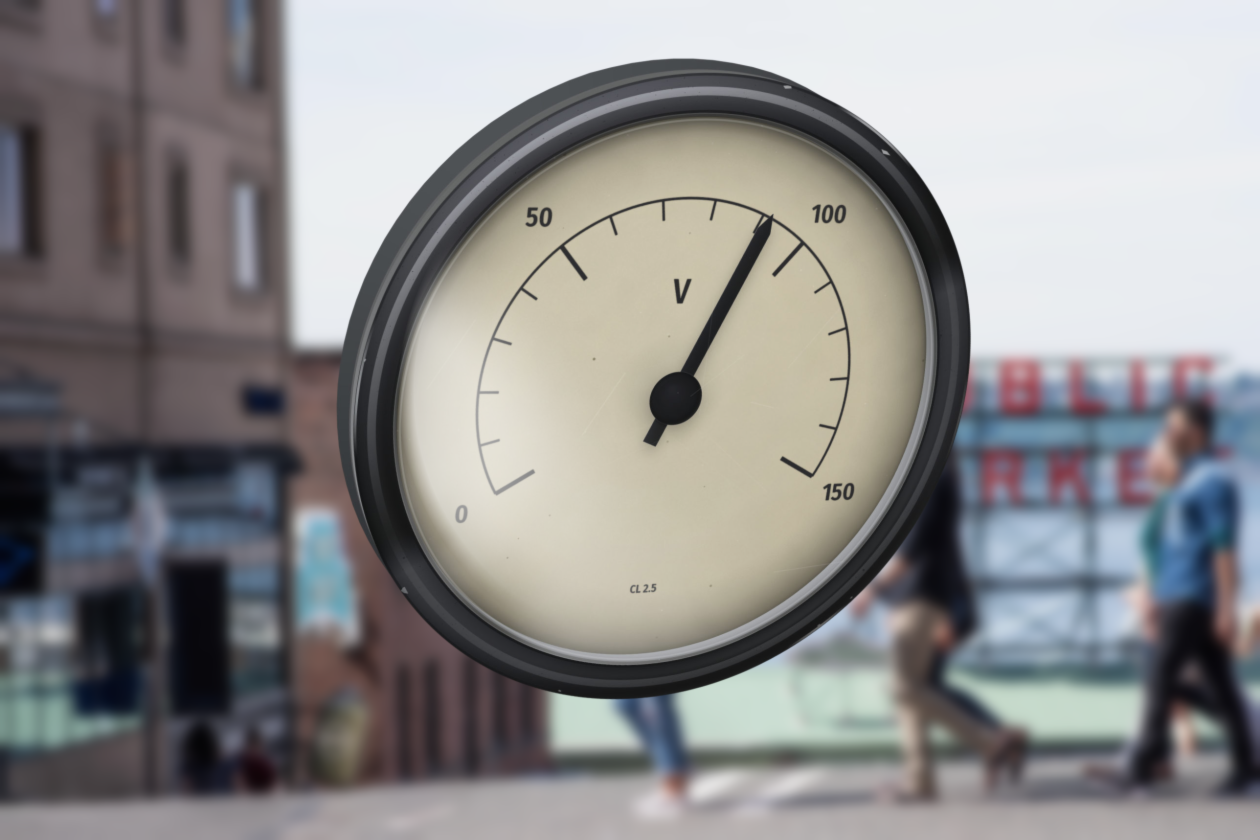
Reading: 90
